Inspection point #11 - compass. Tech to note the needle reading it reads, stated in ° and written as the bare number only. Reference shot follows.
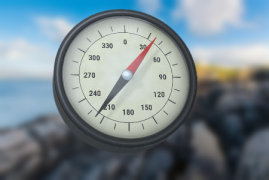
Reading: 37.5
